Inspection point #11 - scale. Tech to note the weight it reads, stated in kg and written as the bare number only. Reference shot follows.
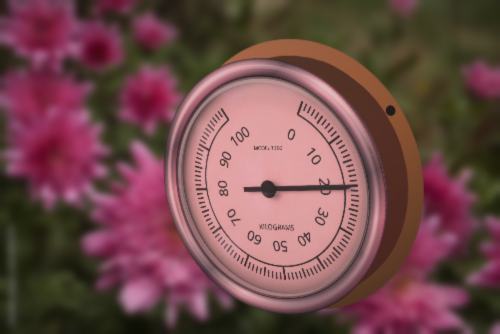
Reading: 20
